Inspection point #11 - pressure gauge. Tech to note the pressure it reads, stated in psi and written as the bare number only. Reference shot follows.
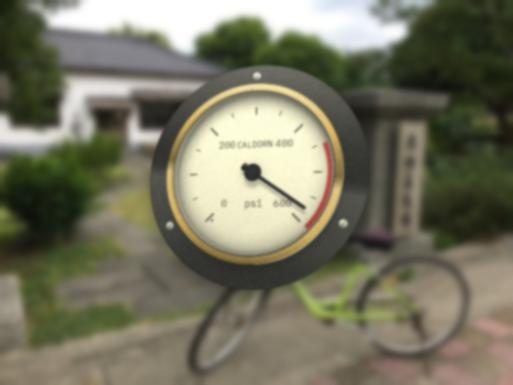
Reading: 575
